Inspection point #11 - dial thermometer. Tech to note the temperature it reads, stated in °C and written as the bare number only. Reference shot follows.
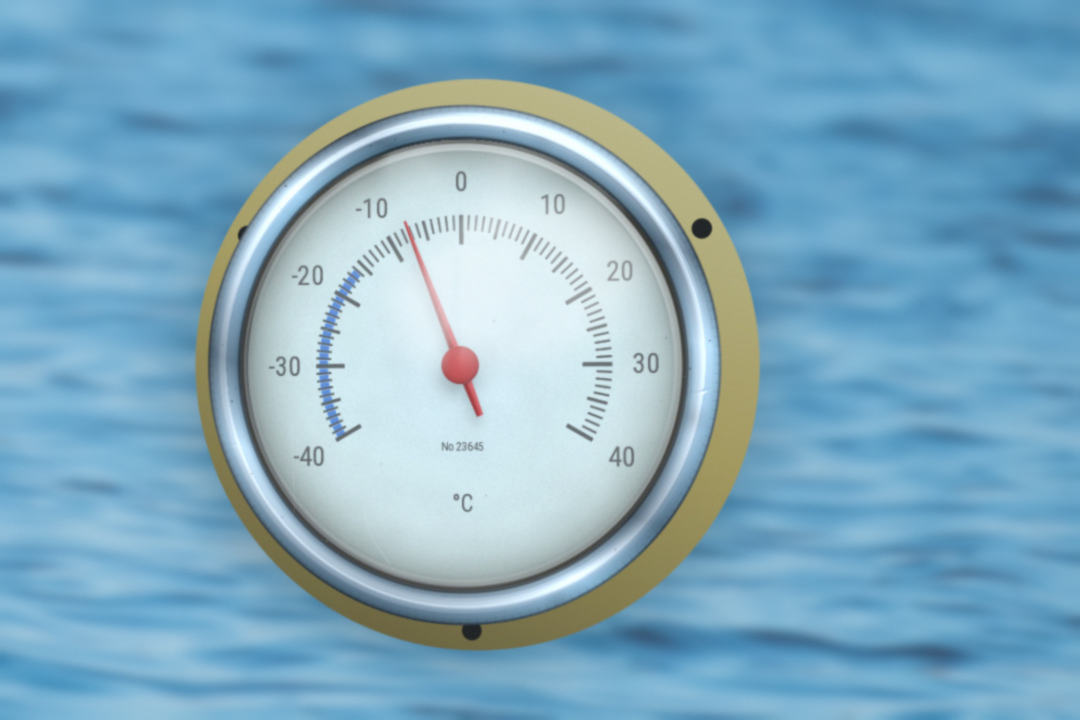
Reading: -7
